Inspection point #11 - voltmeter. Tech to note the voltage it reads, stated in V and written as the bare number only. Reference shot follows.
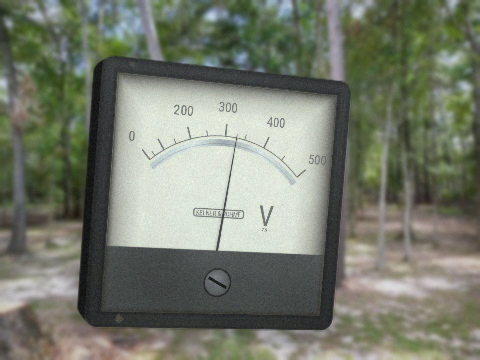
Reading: 325
